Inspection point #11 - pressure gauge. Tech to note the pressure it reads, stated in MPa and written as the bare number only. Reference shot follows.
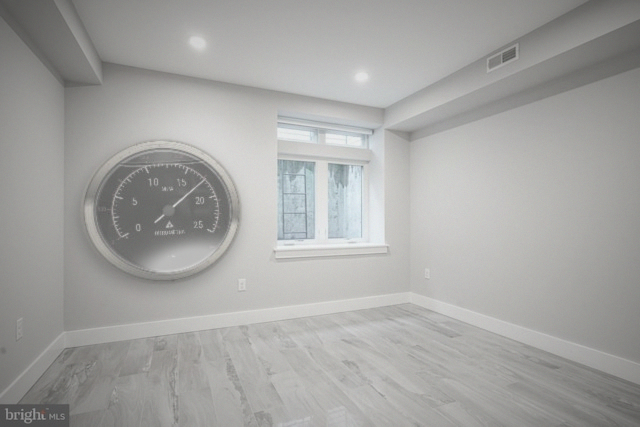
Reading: 17.5
